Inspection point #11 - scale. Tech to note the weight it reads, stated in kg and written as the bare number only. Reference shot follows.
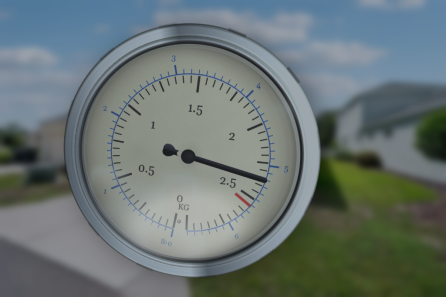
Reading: 2.35
